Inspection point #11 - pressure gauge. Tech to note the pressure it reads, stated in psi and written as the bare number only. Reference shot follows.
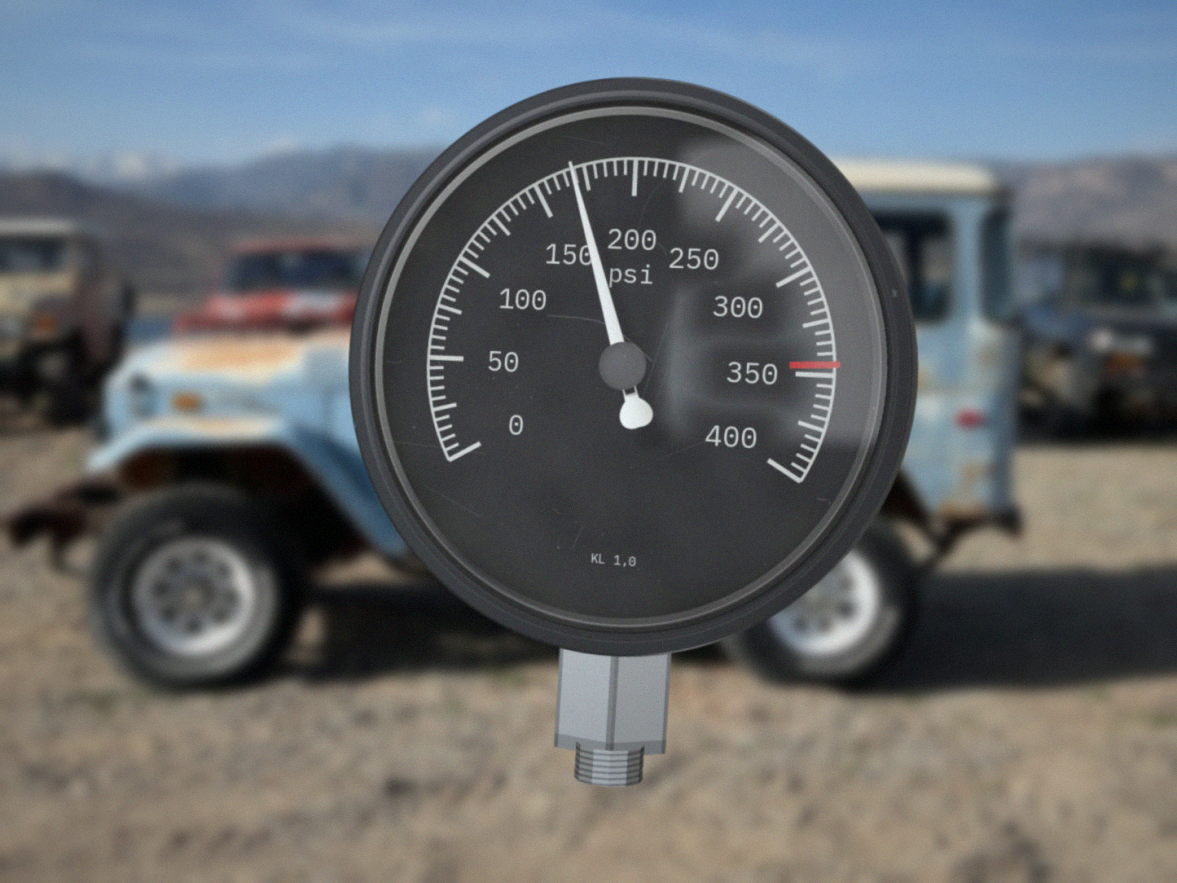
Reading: 170
